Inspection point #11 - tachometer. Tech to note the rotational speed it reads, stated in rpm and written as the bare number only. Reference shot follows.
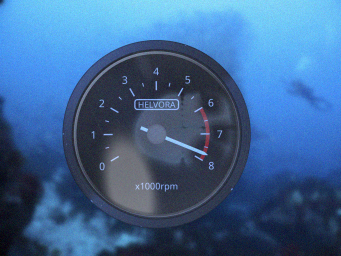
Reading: 7750
